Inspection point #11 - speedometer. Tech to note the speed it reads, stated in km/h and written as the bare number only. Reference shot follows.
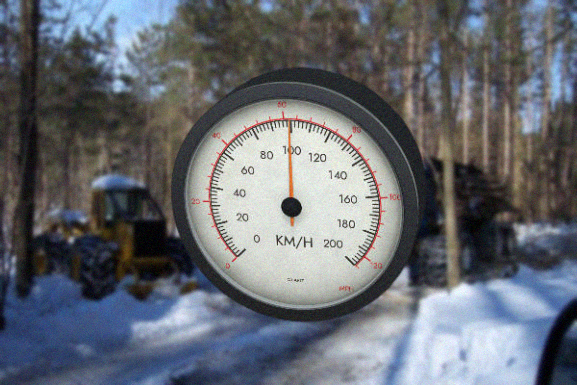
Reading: 100
